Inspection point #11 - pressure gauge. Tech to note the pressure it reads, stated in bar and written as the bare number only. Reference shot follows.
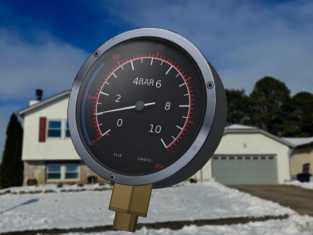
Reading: 1
